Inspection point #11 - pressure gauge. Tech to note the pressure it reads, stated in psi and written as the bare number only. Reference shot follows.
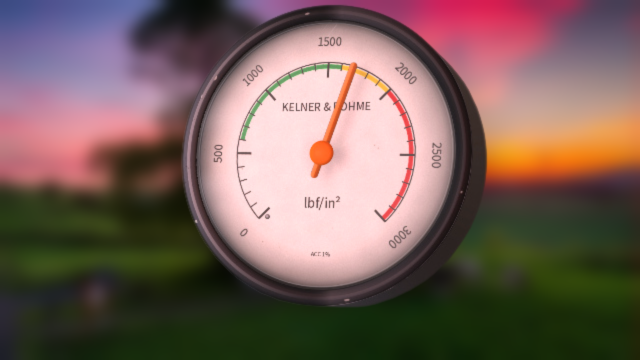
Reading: 1700
